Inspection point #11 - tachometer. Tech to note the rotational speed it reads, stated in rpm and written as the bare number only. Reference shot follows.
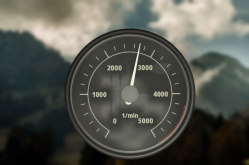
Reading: 2700
